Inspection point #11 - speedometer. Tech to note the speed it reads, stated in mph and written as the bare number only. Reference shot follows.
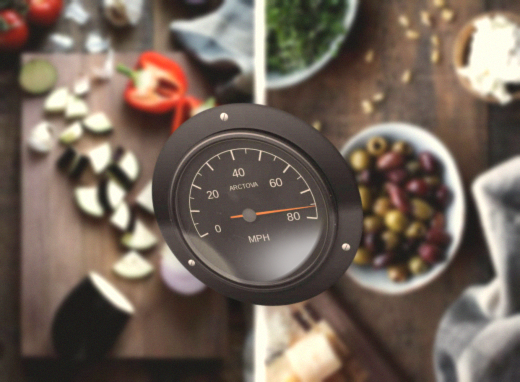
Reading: 75
